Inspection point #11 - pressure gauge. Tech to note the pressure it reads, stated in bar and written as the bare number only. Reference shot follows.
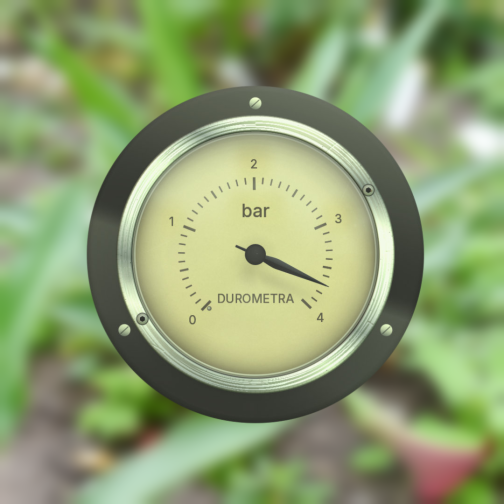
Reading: 3.7
